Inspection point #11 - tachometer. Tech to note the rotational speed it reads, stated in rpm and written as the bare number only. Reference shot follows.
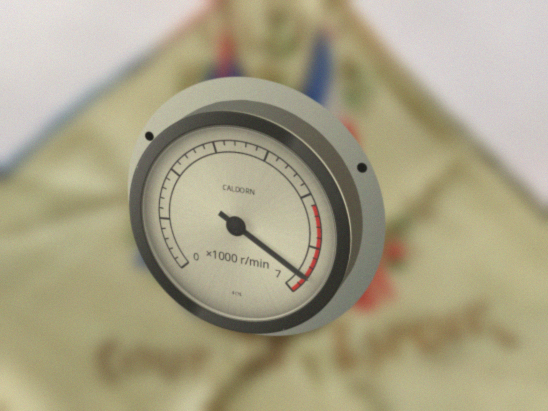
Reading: 6600
